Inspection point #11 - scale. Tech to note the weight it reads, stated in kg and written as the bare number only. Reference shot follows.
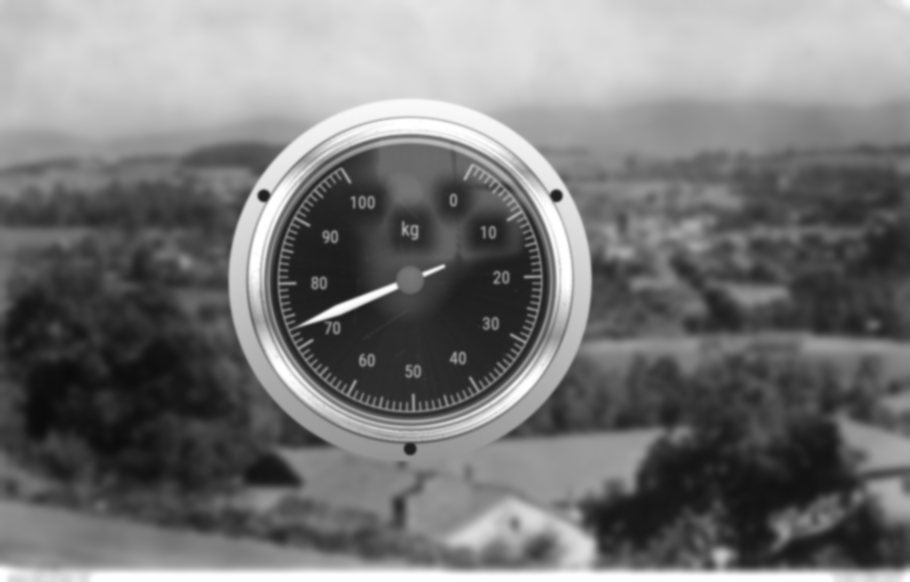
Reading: 73
